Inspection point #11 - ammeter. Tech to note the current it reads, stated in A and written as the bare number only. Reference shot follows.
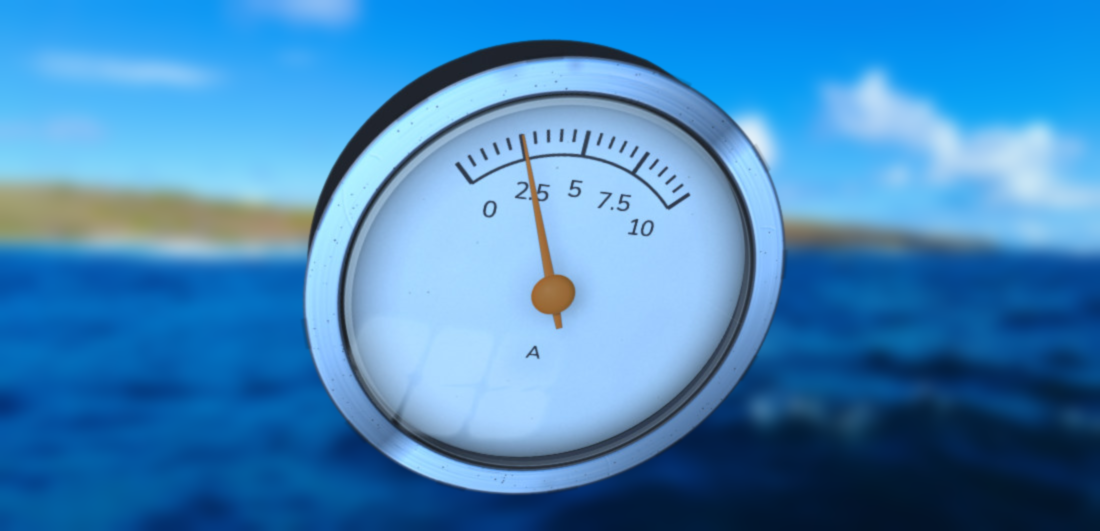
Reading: 2.5
